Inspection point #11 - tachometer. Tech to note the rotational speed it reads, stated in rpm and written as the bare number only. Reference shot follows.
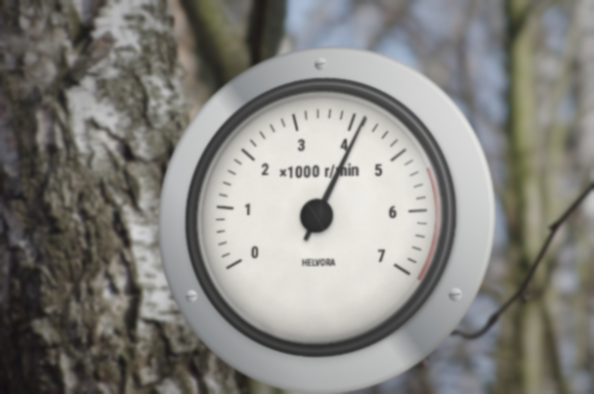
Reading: 4200
